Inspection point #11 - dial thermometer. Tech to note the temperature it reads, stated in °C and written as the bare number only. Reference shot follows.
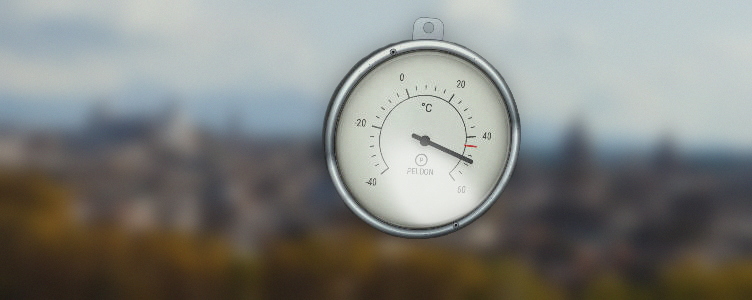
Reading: 50
